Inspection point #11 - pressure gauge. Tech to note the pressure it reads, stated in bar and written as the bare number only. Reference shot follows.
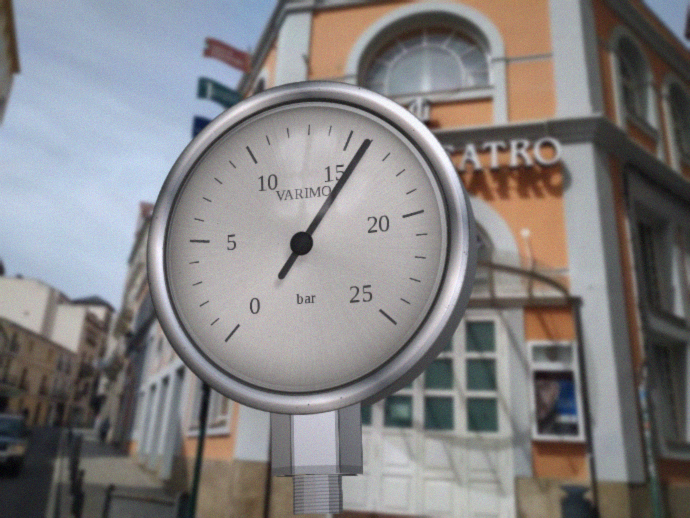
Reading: 16
